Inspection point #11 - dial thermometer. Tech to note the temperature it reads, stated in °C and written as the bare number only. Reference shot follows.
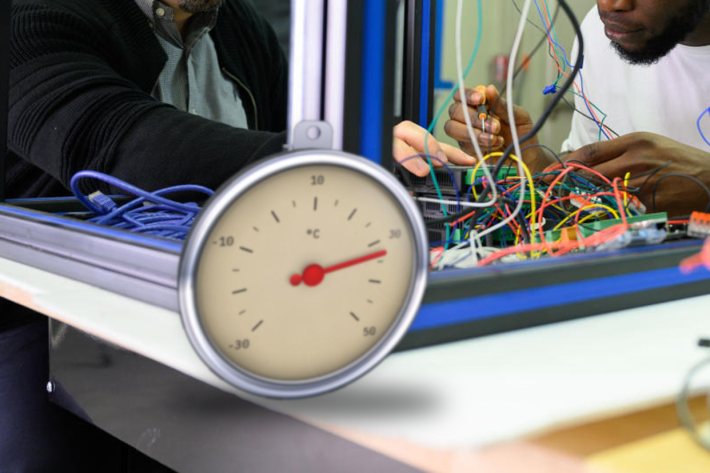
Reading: 32.5
